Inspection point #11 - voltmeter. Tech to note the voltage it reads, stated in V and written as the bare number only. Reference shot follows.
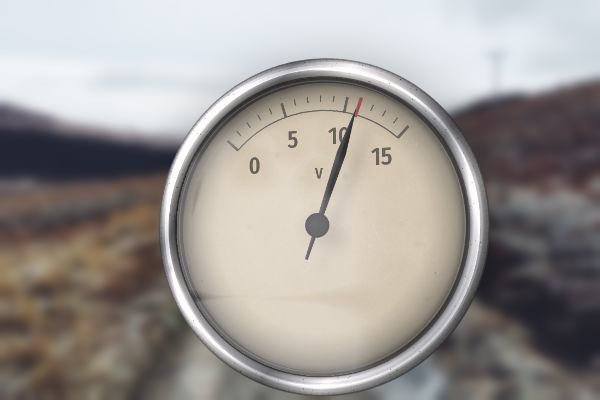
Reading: 11
